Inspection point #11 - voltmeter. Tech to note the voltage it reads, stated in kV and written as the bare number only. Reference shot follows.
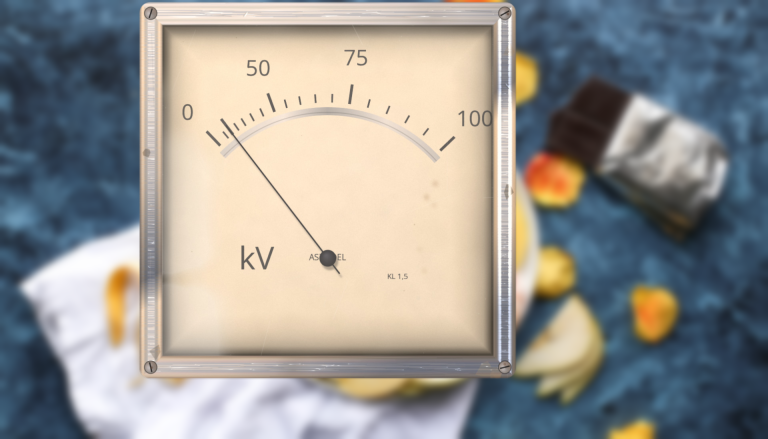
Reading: 25
